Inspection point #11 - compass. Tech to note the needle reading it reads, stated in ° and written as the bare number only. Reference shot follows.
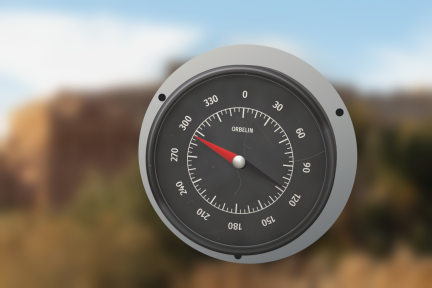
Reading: 295
